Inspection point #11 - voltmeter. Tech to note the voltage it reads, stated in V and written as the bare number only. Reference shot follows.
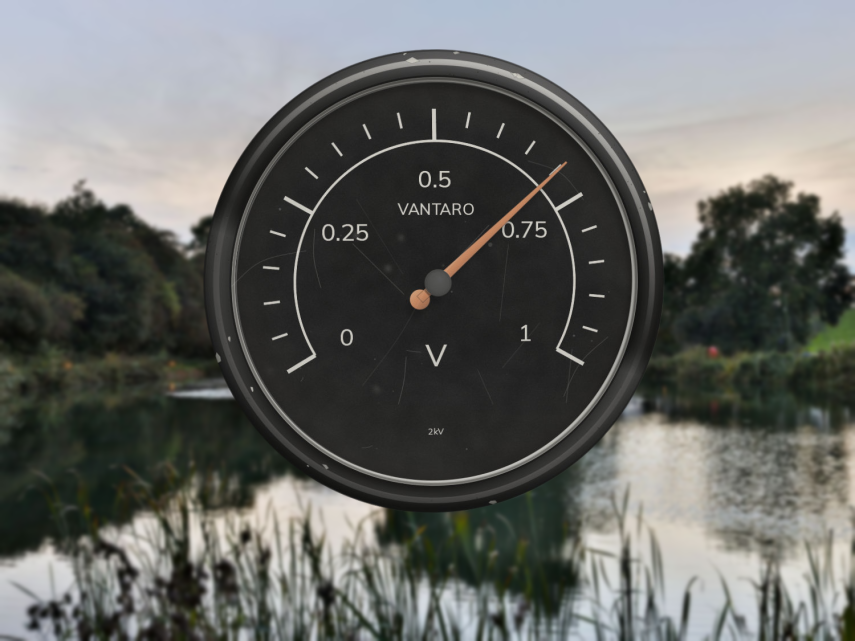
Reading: 0.7
